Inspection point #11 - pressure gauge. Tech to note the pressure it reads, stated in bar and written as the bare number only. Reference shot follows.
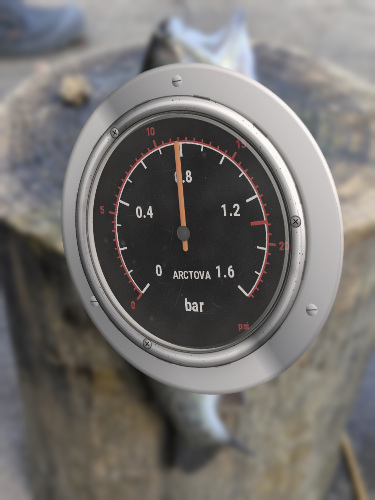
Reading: 0.8
